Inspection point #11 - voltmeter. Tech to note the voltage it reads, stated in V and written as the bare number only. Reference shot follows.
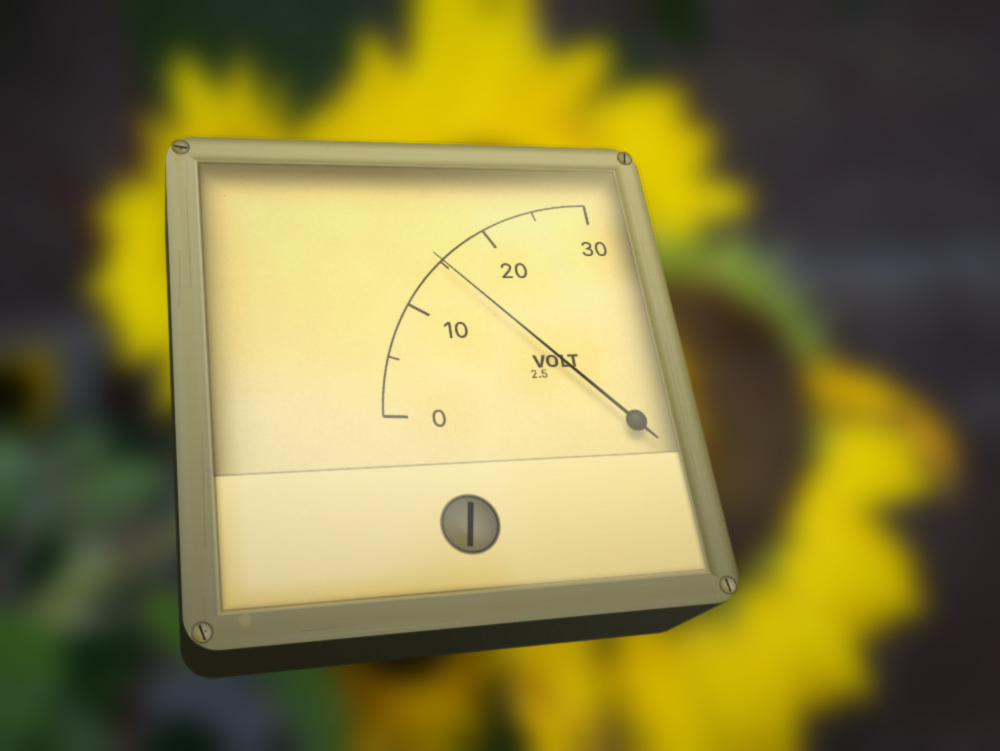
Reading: 15
